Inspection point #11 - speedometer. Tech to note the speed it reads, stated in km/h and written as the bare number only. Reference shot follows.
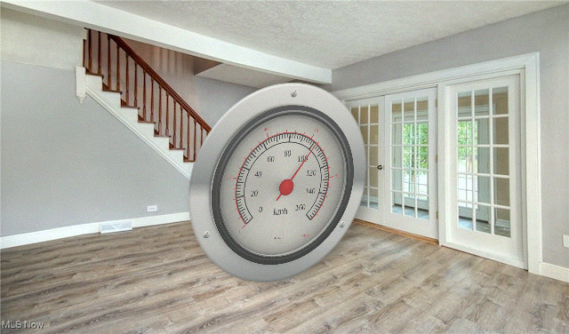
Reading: 100
